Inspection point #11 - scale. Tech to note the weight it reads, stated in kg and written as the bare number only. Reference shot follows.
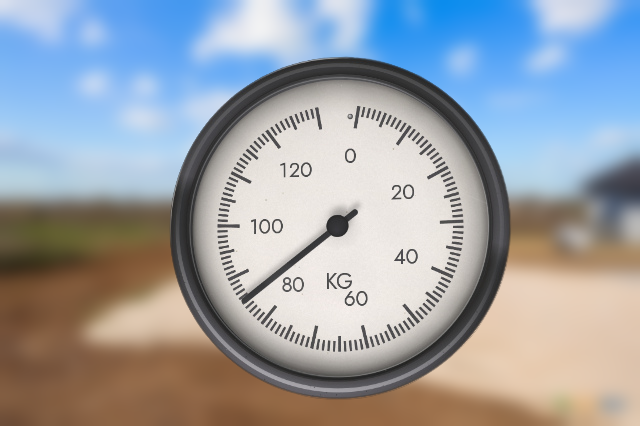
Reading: 85
